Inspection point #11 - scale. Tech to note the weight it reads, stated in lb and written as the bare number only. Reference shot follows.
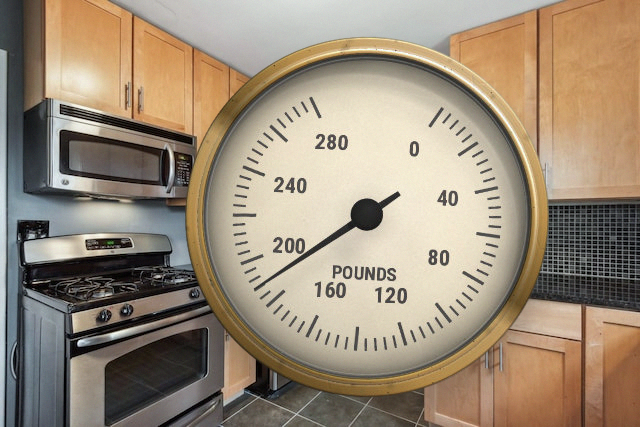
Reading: 188
